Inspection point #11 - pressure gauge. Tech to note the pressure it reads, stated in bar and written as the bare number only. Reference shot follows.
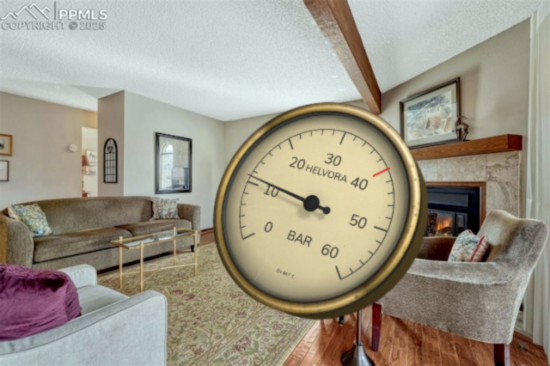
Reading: 11
